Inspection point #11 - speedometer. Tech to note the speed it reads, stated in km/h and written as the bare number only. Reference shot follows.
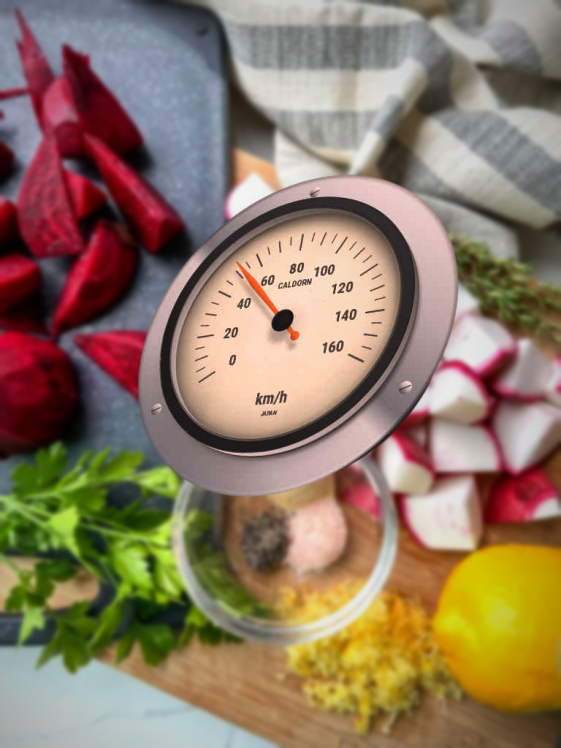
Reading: 52.5
